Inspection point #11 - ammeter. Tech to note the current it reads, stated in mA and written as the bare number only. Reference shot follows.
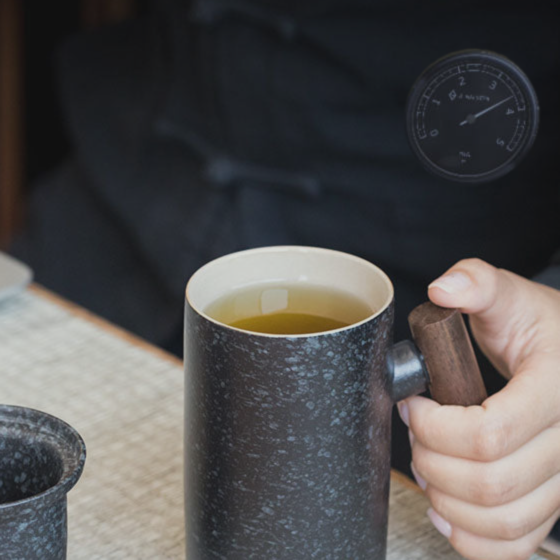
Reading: 3.6
